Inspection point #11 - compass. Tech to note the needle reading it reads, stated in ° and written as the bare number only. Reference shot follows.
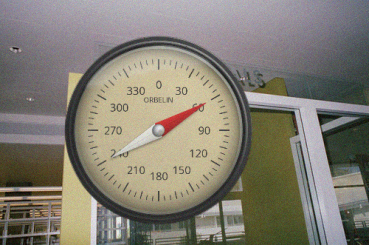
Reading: 60
